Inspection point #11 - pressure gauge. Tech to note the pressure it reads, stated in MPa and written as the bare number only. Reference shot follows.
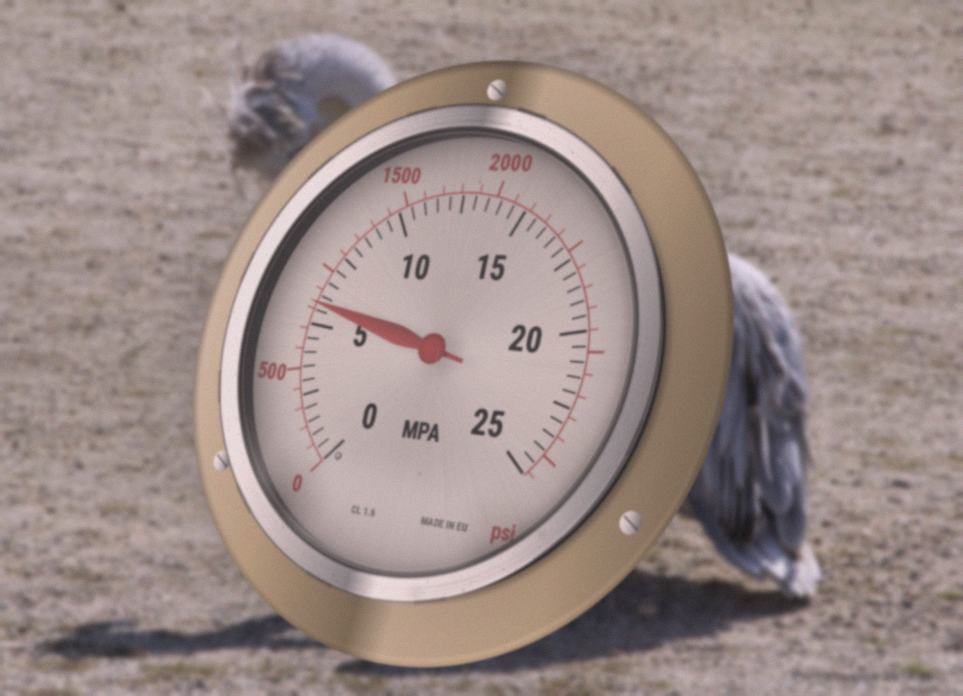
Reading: 5.75
